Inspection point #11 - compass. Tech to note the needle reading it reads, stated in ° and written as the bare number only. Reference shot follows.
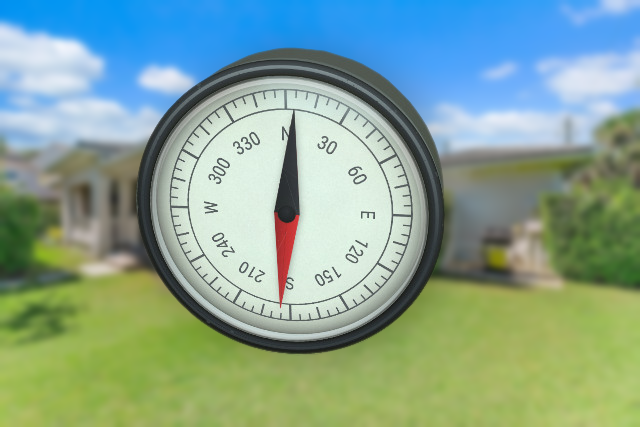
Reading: 185
